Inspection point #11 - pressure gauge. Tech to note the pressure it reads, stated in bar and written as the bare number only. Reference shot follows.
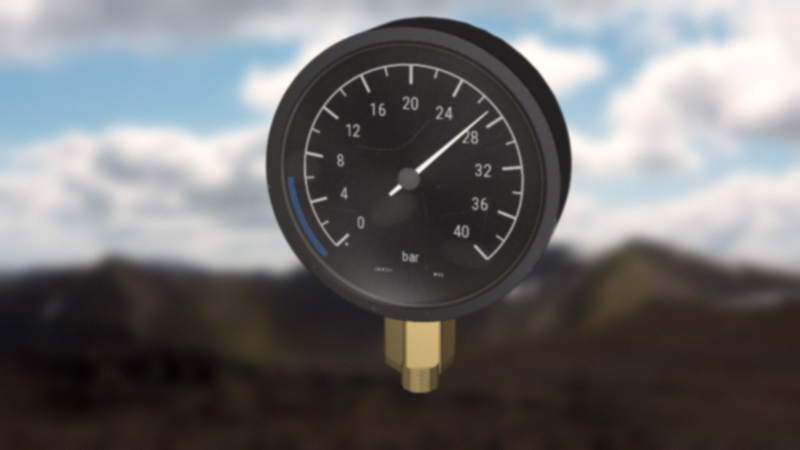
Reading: 27
